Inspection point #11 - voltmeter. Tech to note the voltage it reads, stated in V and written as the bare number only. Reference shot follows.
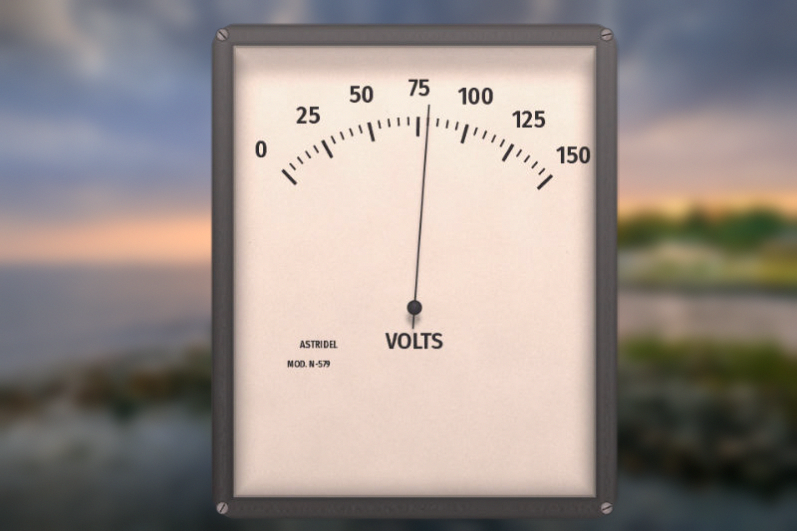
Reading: 80
